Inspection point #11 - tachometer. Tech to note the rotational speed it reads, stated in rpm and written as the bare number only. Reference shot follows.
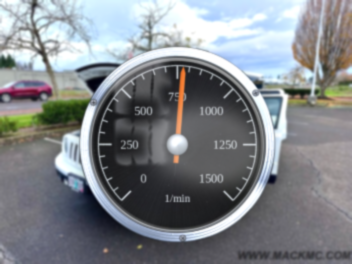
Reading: 775
